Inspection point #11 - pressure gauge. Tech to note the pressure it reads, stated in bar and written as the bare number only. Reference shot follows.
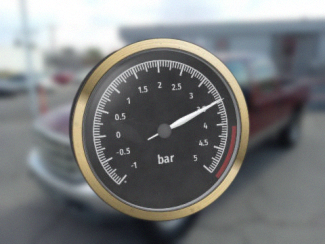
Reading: 3.5
